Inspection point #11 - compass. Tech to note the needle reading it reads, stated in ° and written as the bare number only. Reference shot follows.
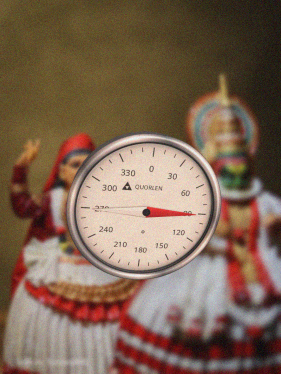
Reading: 90
